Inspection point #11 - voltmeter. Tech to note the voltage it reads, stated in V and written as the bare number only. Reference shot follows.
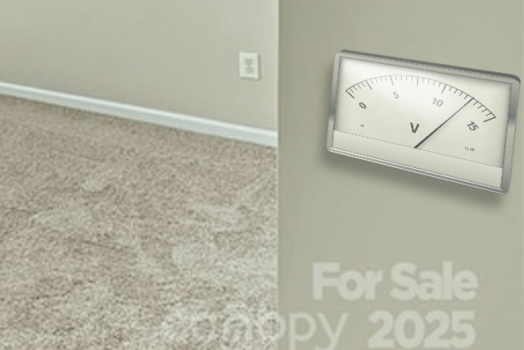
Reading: 12.5
